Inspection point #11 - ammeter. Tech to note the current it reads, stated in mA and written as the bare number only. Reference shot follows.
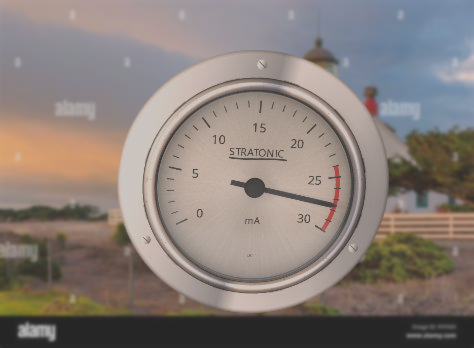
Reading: 27.5
